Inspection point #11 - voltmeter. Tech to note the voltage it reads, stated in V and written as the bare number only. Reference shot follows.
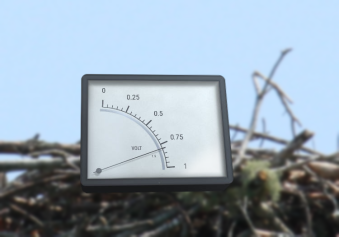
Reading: 0.8
